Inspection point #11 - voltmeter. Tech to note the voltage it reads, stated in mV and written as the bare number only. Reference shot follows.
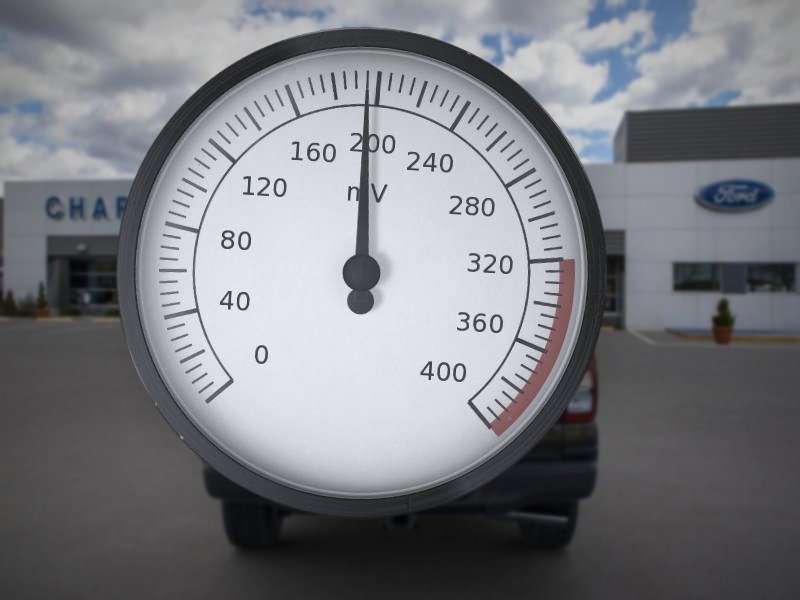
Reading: 195
